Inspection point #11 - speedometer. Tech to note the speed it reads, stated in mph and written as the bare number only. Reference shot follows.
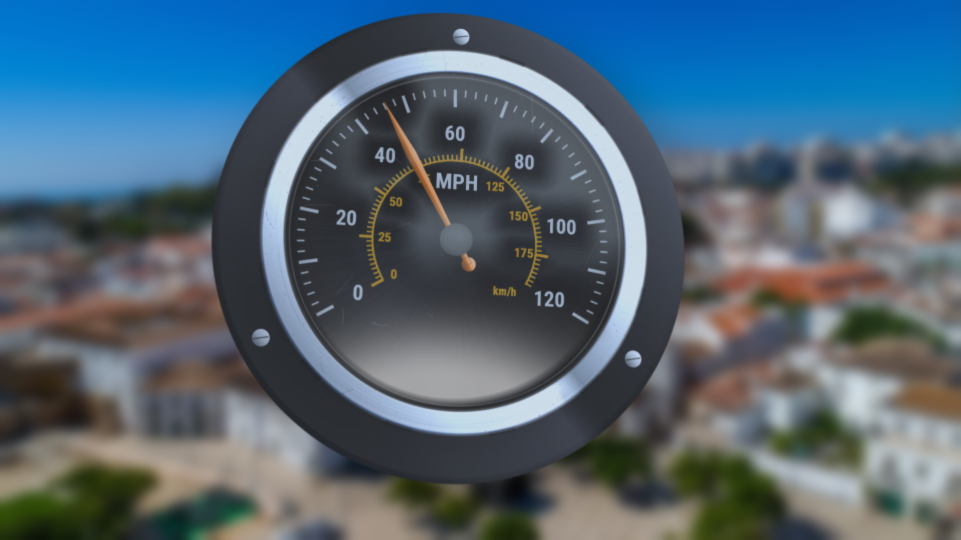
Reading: 46
